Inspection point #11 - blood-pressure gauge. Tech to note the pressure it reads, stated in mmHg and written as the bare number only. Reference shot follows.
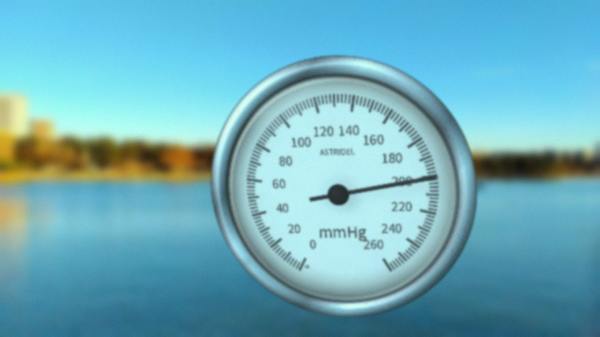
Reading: 200
